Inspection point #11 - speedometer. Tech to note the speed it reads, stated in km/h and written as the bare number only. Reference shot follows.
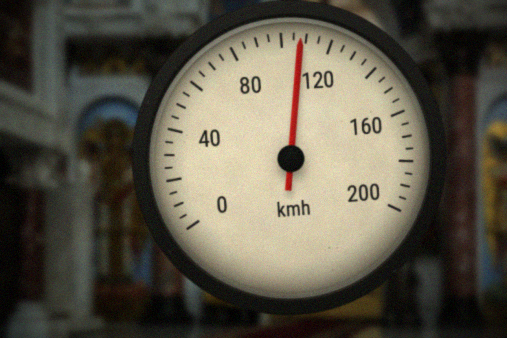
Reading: 107.5
